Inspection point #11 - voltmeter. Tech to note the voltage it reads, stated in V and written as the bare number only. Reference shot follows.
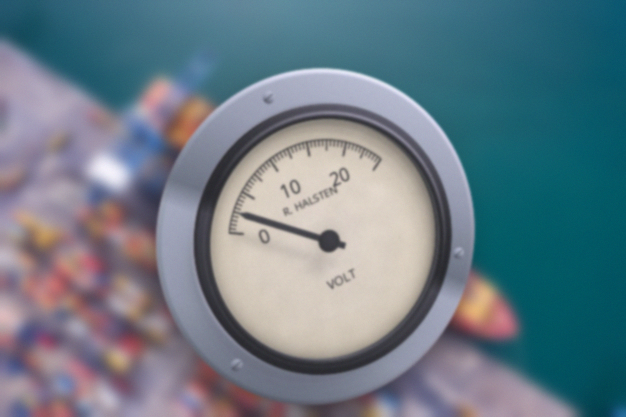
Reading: 2.5
